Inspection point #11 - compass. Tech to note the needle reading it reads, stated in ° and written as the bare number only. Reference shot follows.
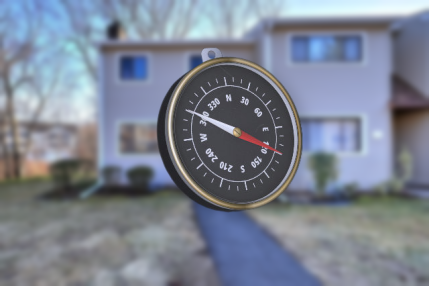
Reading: 120
